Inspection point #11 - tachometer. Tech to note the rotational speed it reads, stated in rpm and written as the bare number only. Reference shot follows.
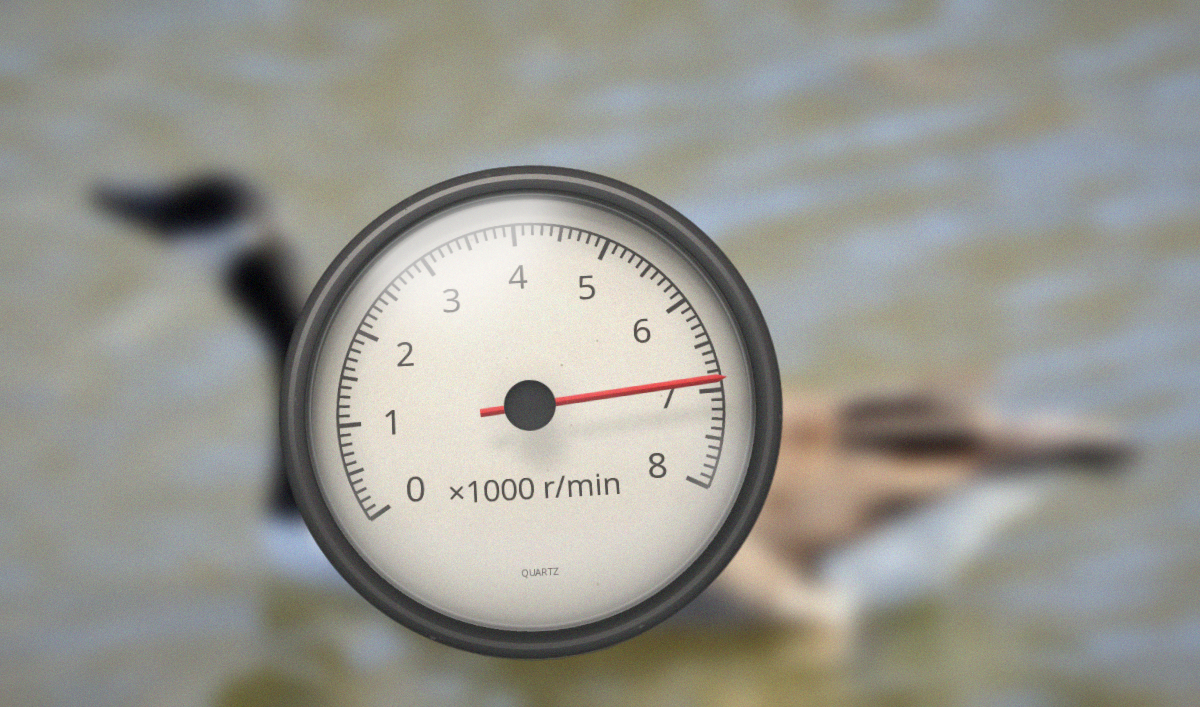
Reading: 6900
